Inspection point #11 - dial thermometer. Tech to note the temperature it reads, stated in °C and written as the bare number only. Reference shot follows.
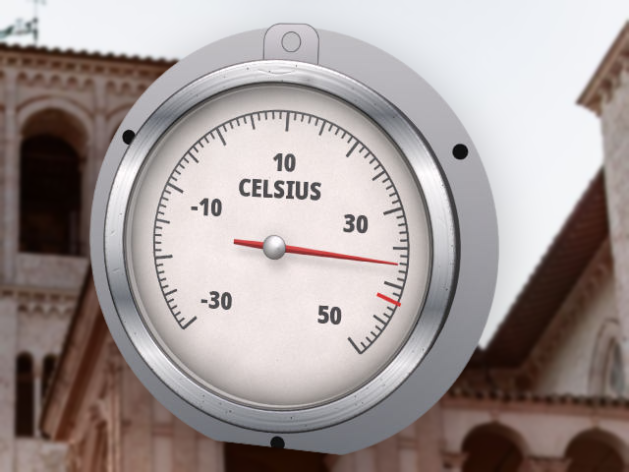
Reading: 37
